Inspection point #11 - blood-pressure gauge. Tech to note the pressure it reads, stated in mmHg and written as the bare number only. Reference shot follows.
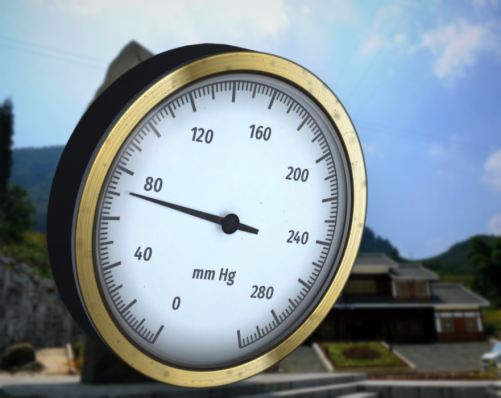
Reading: 72
